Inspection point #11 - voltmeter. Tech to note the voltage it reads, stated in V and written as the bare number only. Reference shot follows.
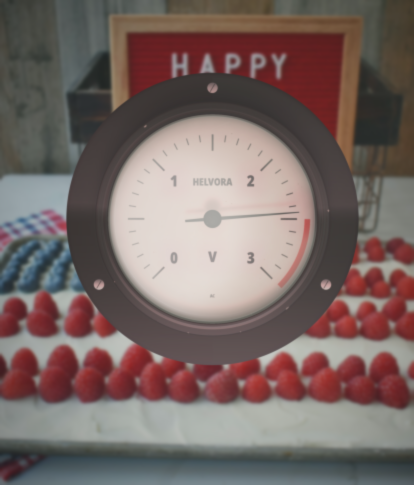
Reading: 2.45
